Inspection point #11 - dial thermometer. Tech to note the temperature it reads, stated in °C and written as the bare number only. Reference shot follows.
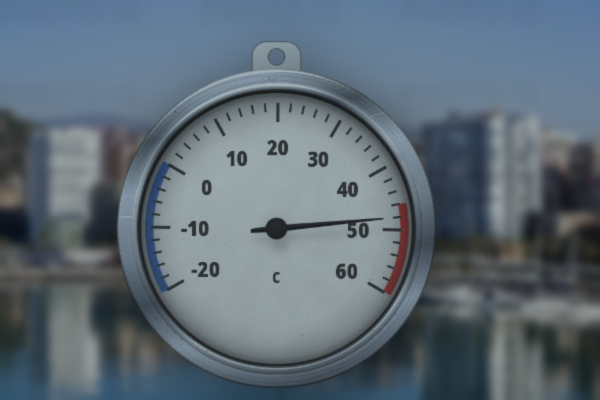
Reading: 48
